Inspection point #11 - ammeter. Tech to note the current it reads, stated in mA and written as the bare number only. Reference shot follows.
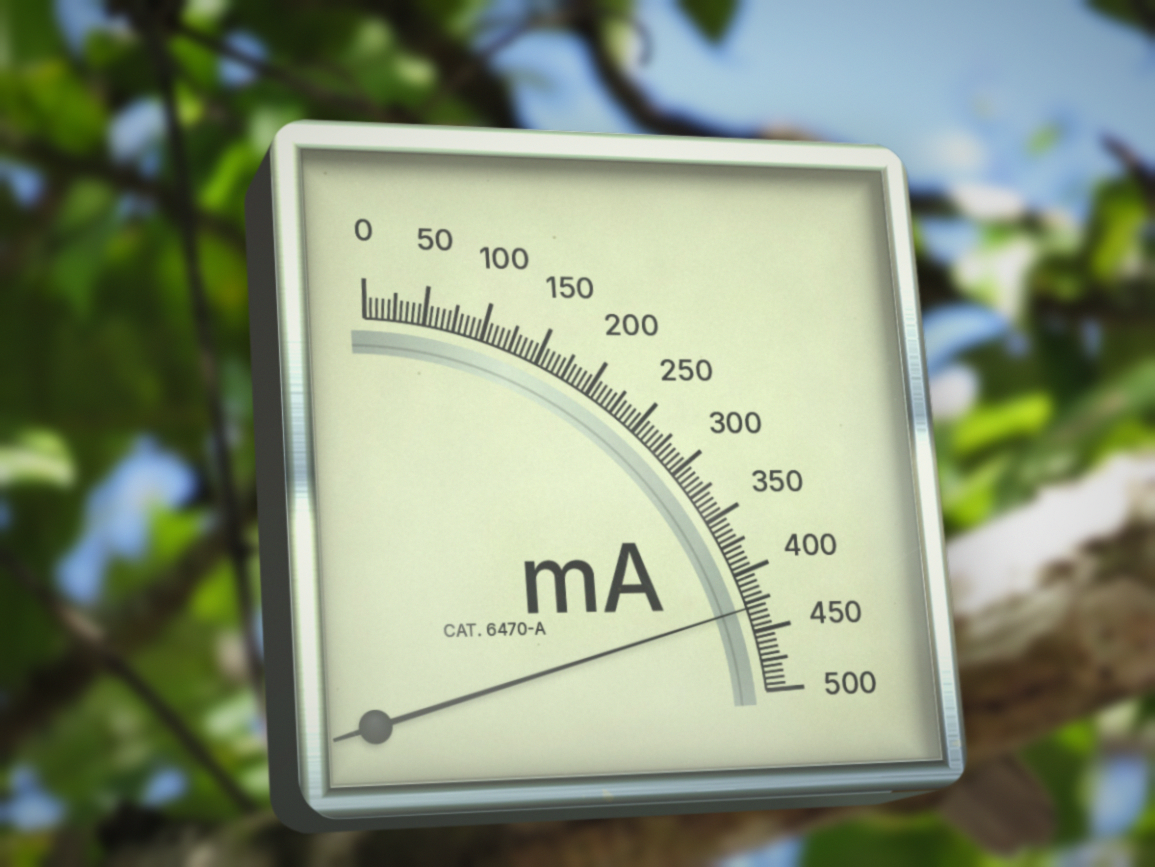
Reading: 430
